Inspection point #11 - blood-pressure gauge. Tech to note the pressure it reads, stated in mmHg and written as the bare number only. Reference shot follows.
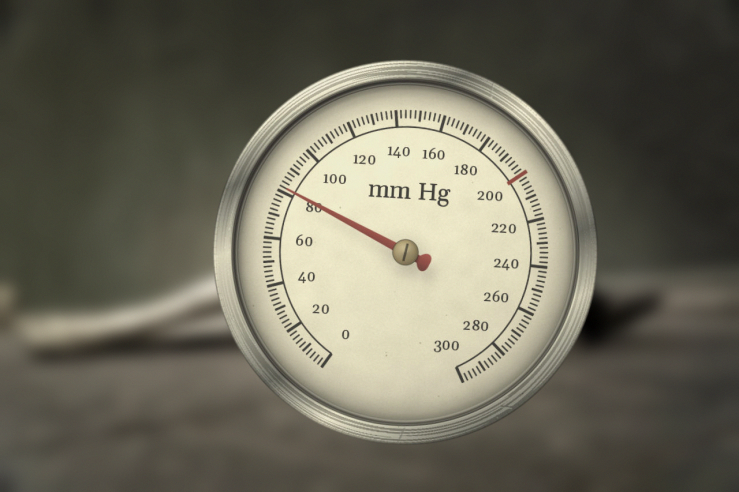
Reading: 82
